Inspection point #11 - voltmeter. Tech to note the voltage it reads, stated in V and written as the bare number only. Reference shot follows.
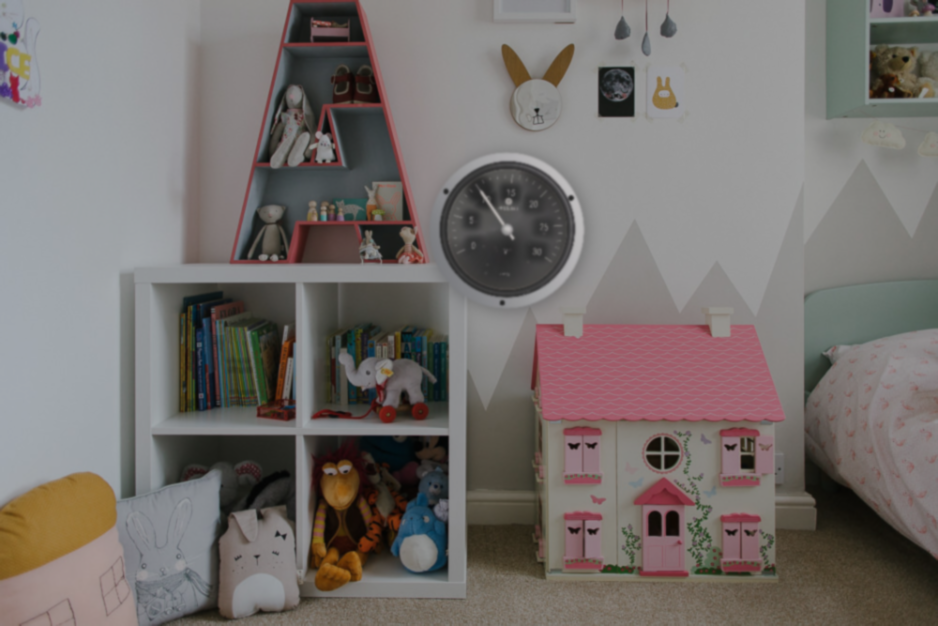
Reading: 10
